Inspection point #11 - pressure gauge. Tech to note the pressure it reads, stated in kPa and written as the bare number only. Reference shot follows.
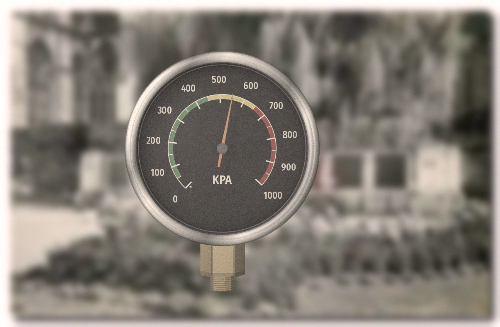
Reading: 550
